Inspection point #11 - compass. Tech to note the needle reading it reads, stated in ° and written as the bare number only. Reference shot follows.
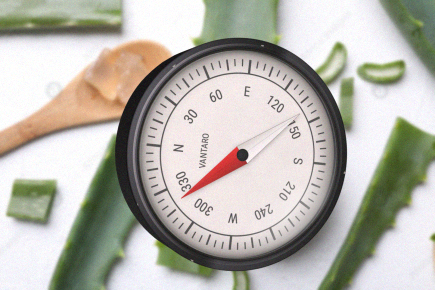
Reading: 320
